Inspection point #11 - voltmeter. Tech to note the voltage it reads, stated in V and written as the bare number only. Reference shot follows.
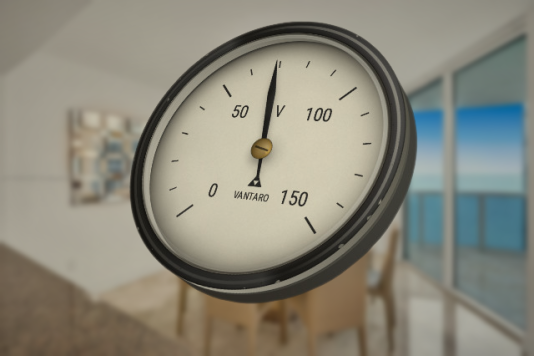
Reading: 70
